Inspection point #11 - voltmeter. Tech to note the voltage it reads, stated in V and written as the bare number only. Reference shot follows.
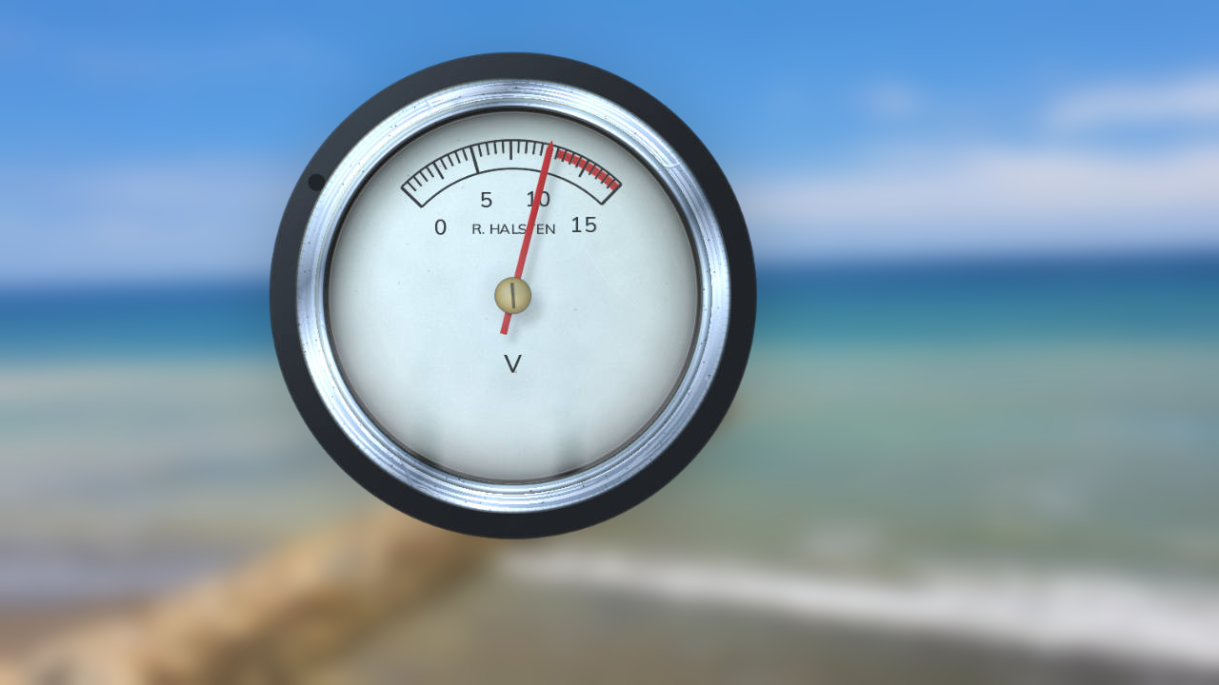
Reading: 10
